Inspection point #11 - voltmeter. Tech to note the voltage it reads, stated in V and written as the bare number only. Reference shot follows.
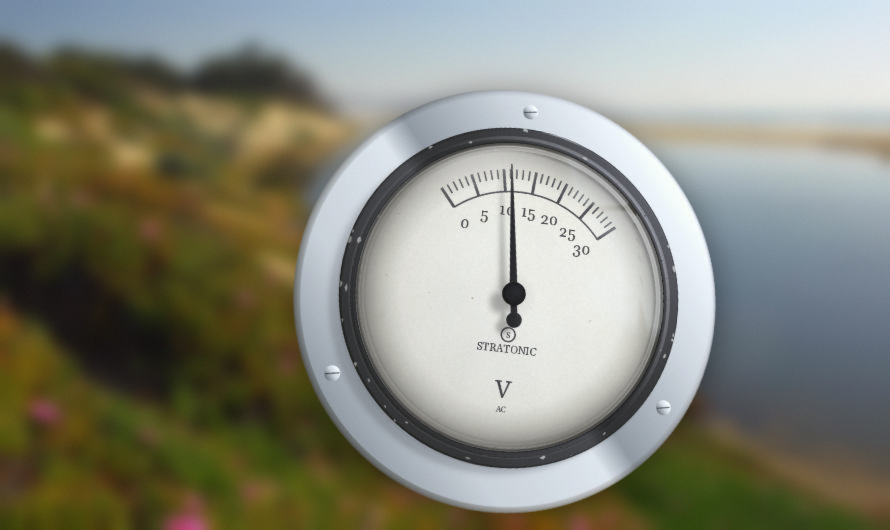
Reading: 11
